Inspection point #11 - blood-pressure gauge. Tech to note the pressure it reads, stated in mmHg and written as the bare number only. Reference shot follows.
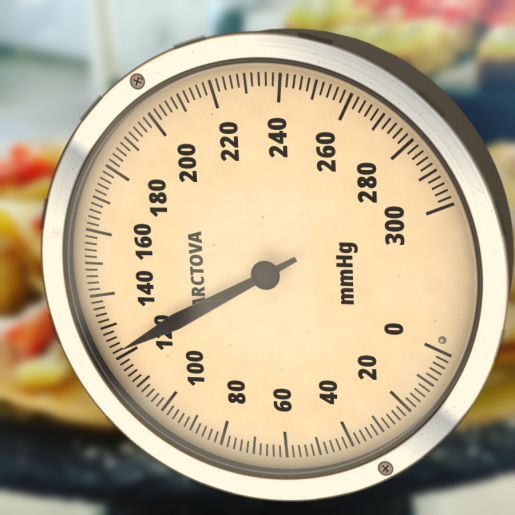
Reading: 122
